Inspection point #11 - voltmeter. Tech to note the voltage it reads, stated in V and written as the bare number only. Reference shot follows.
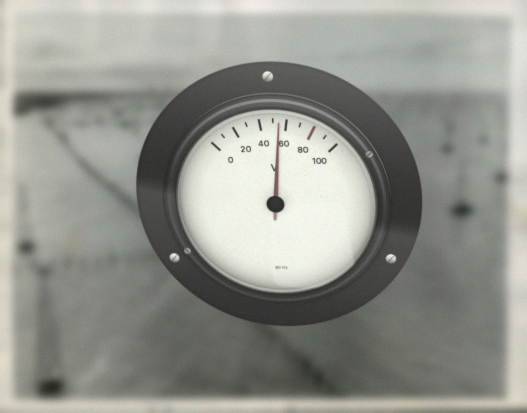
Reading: 55
